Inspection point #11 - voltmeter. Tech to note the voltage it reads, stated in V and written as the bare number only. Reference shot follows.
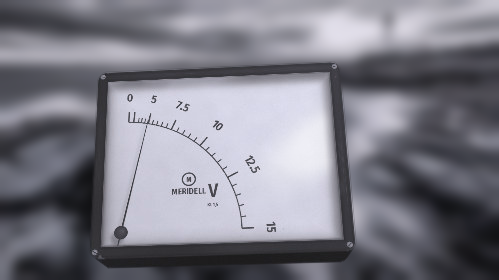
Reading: 5
